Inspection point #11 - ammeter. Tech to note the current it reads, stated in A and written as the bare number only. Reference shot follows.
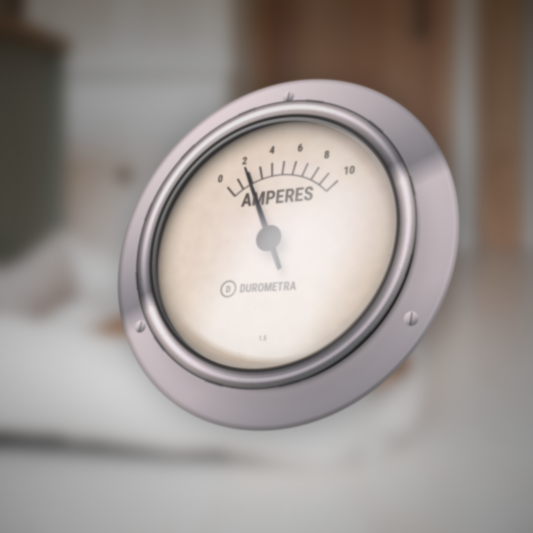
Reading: 2
